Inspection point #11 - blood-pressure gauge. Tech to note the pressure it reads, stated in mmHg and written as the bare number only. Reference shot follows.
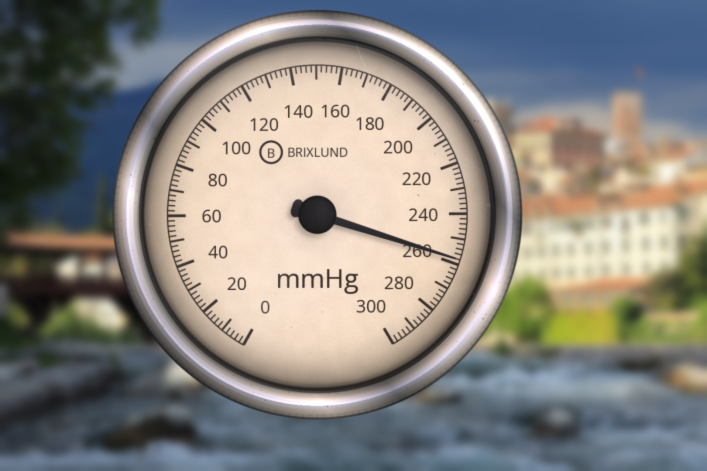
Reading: 258
